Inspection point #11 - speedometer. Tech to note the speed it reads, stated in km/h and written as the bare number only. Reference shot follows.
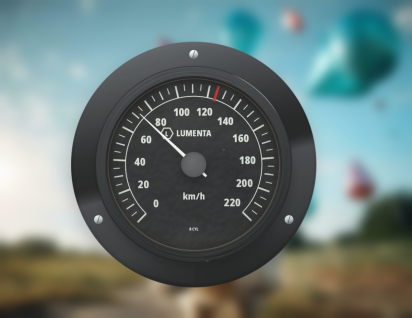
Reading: 72.5
